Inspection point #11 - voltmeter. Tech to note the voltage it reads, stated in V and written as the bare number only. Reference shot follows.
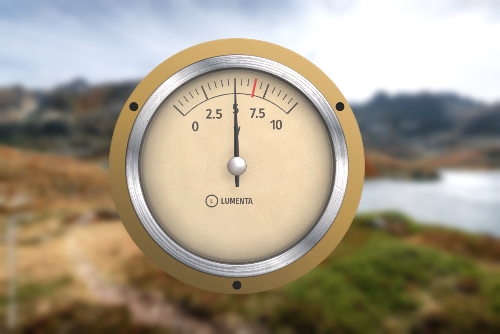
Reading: 5
